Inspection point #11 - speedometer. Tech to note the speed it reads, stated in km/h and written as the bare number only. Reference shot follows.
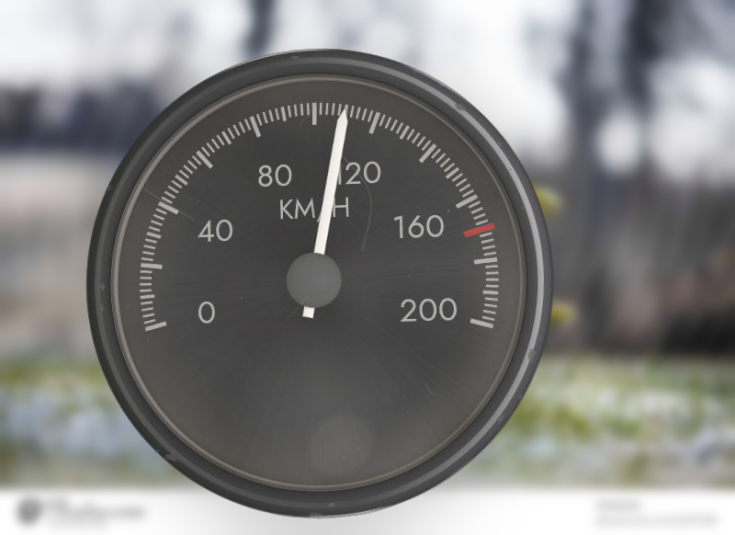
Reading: 110
